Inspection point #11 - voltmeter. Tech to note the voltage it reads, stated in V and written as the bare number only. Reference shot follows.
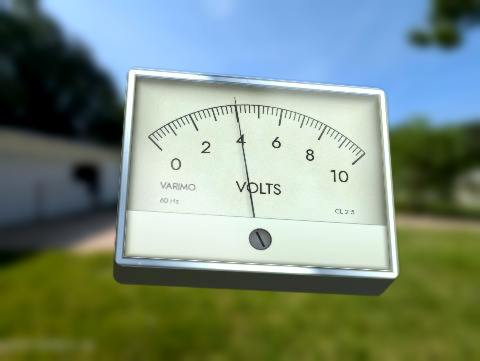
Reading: 4
